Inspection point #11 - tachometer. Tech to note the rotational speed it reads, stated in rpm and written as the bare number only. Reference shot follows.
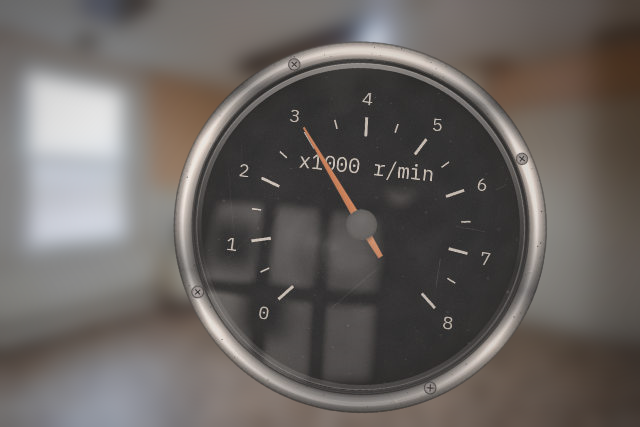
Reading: 3000
